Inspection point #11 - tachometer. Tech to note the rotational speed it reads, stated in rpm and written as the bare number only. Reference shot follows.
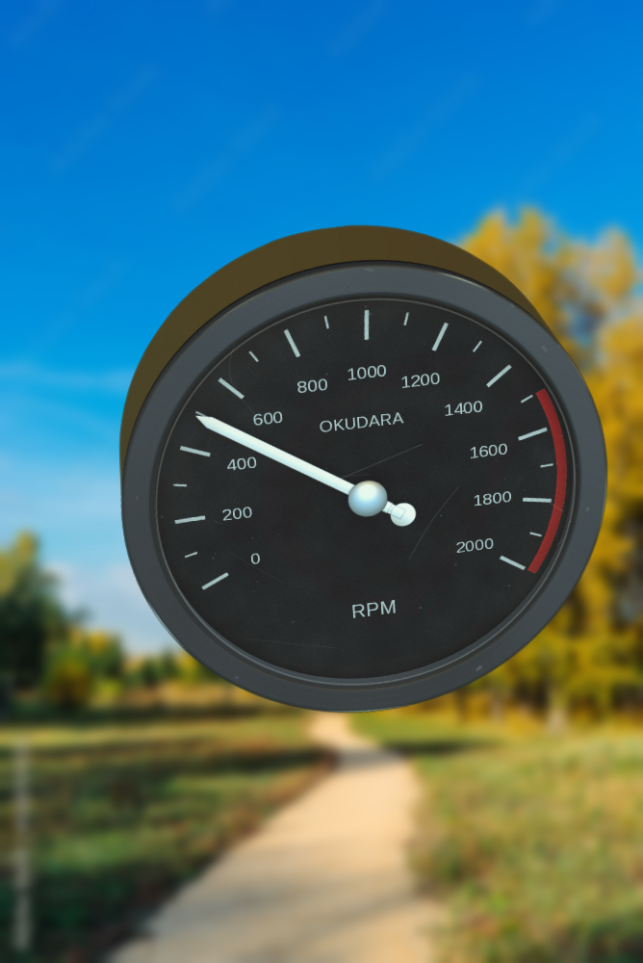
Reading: 500
